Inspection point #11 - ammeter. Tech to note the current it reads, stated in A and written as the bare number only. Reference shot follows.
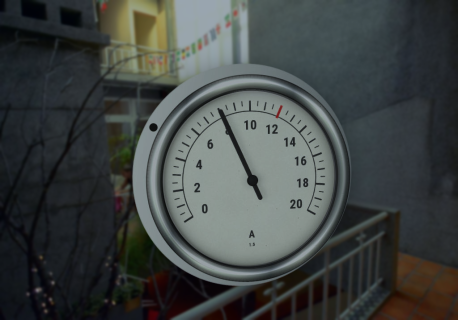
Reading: 8
